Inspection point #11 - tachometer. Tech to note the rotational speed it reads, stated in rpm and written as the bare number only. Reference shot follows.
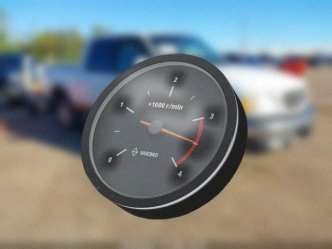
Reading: 3500
